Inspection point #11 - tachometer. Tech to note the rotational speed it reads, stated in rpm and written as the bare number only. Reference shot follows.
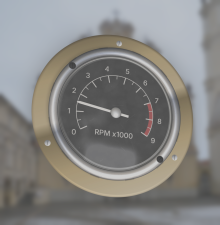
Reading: 1500
